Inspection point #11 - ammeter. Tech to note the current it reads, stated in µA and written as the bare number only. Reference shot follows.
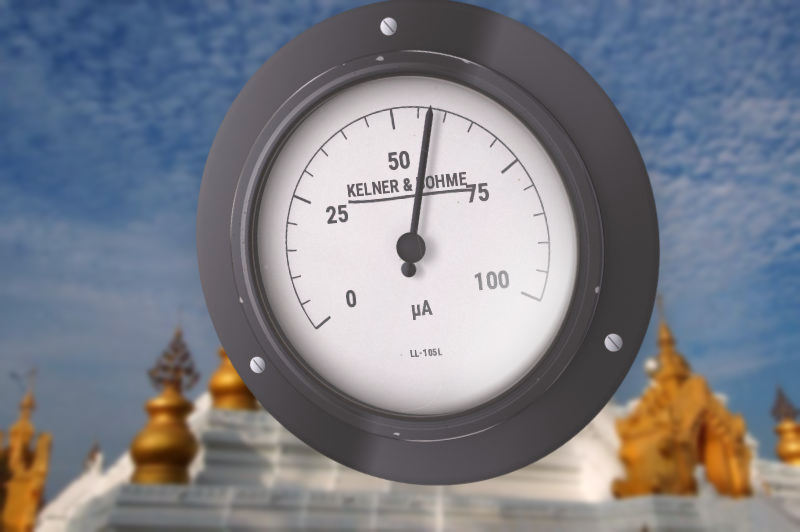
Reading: 57.5
